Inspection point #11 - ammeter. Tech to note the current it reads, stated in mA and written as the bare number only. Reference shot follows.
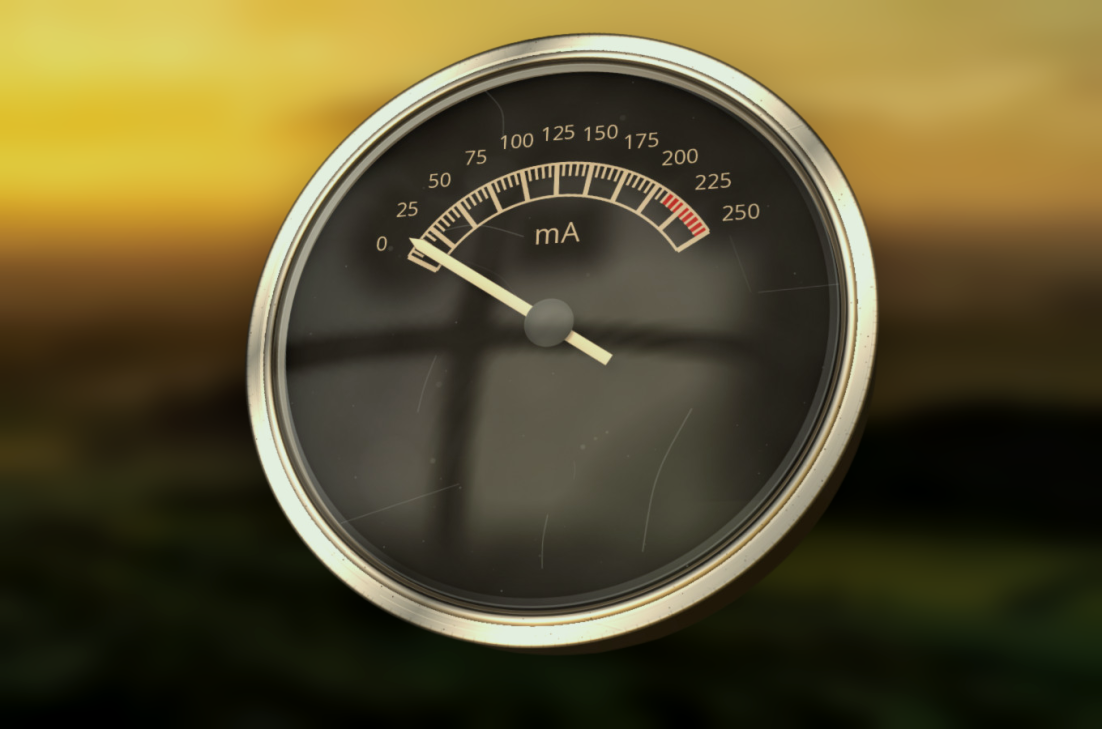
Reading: 10
